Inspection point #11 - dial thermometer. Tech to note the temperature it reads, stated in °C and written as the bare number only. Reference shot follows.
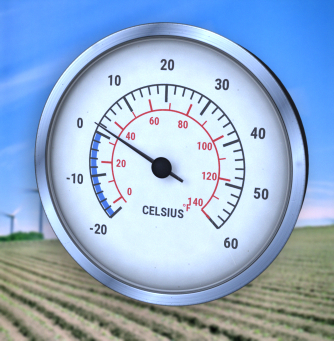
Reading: 2
